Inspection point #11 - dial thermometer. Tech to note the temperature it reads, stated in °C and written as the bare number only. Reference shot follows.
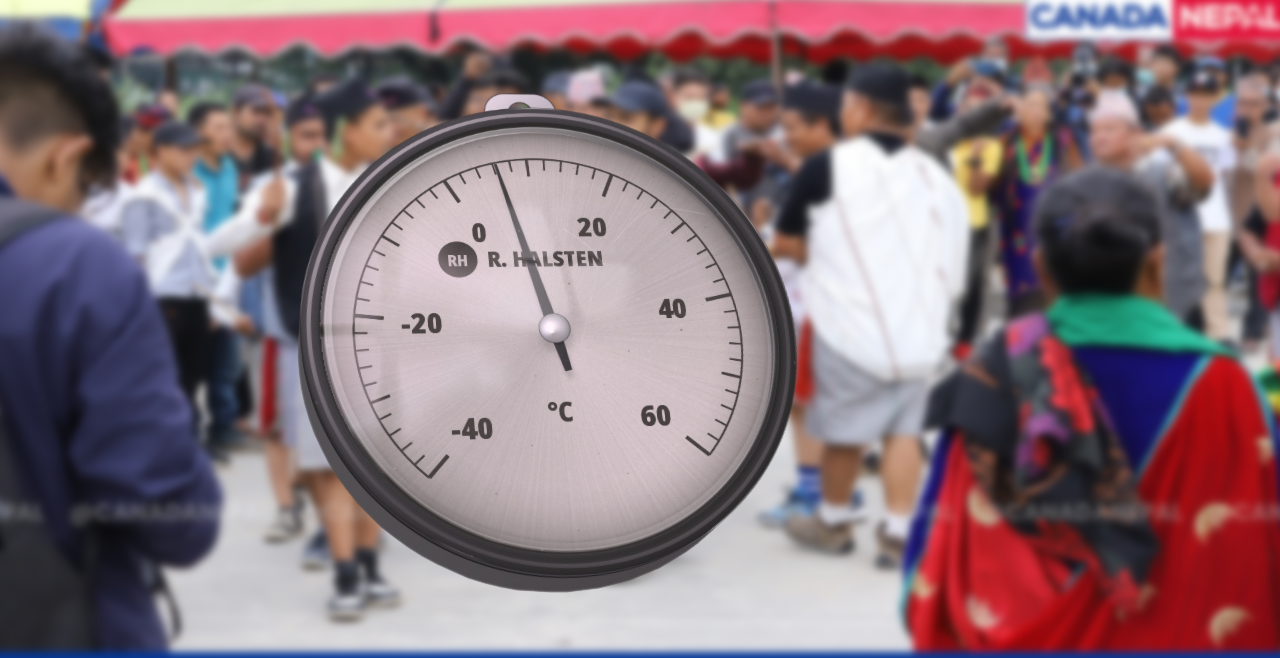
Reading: 6
